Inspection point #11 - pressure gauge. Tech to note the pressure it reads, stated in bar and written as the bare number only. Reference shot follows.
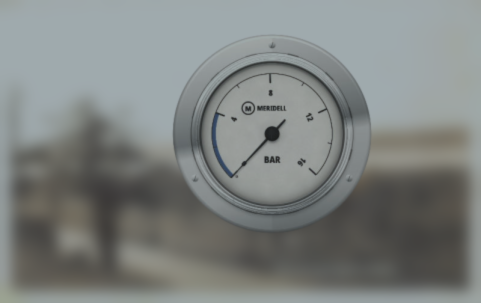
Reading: 0
